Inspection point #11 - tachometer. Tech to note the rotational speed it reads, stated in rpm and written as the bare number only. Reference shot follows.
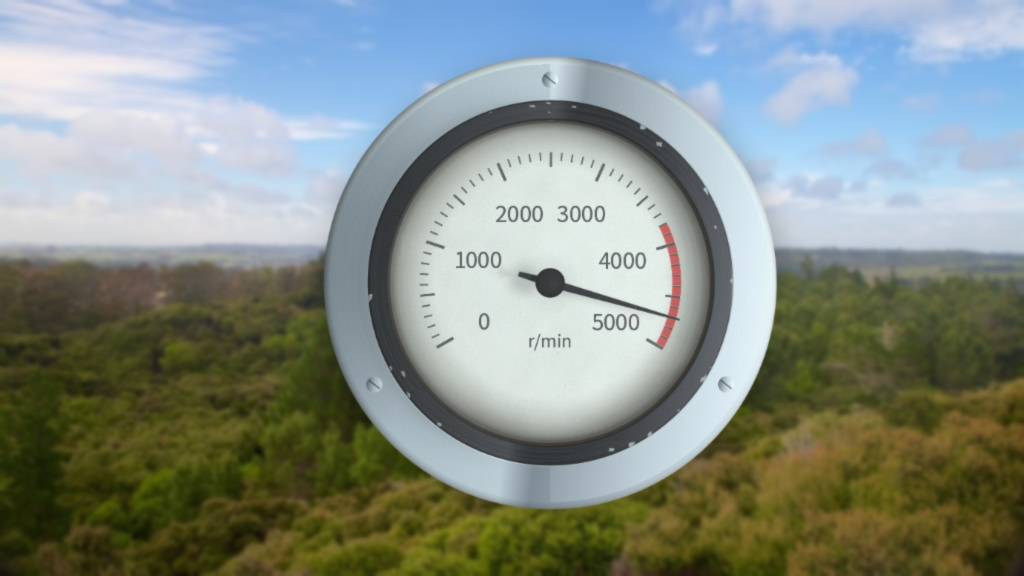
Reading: 4700
